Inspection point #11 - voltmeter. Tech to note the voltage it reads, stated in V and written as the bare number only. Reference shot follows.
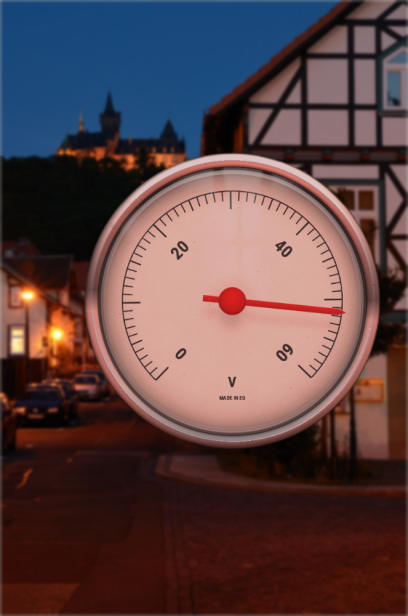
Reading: 51.5
